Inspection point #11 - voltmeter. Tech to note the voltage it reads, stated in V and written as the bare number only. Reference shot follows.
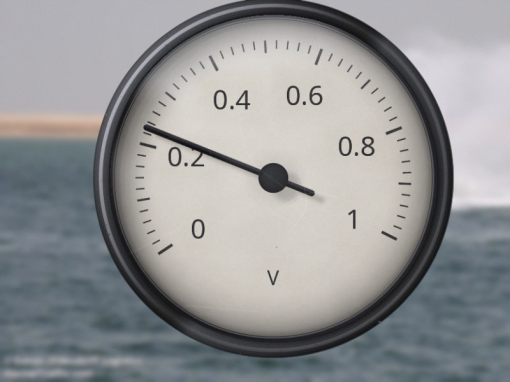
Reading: 0.23
